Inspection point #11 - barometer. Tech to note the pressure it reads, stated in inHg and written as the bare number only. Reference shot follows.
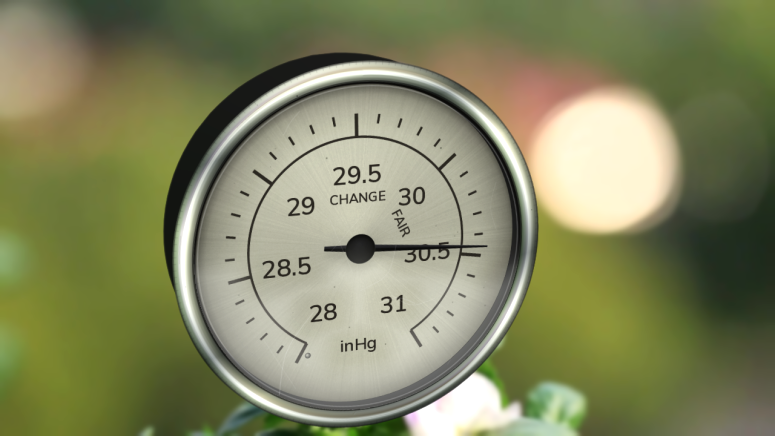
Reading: 30.45
